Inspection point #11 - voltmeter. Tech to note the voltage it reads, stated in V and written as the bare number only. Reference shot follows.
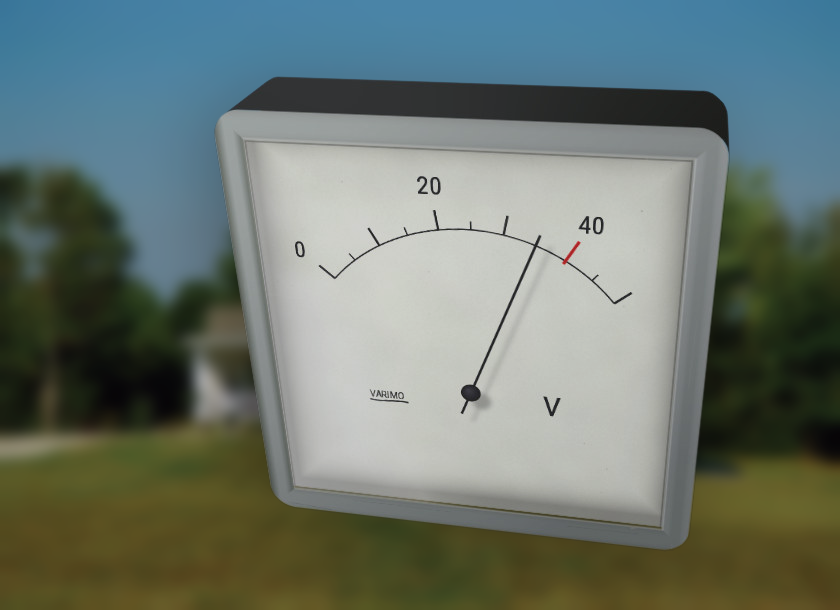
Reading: 35
